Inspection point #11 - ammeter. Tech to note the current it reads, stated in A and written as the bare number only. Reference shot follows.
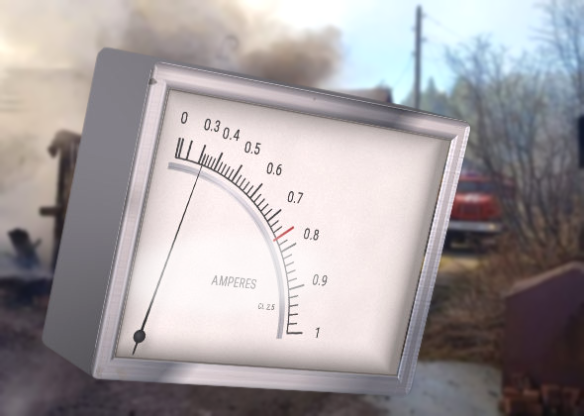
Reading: 0.3
